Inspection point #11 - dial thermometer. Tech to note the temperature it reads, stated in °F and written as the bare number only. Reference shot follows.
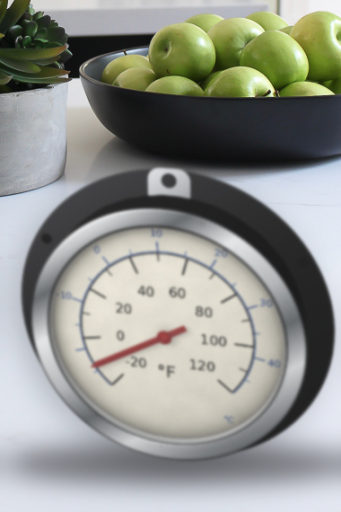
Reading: -10
